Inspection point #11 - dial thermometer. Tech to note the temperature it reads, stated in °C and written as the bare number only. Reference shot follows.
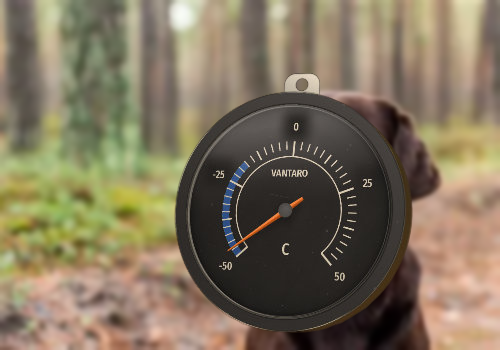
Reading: -47.5
